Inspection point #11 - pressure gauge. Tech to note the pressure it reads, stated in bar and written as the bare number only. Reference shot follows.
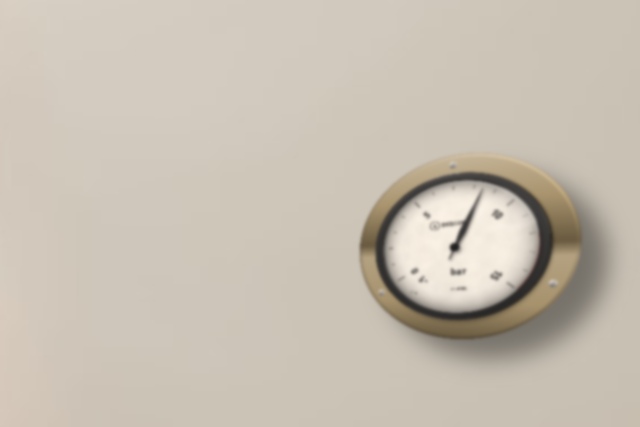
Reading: 8.5
